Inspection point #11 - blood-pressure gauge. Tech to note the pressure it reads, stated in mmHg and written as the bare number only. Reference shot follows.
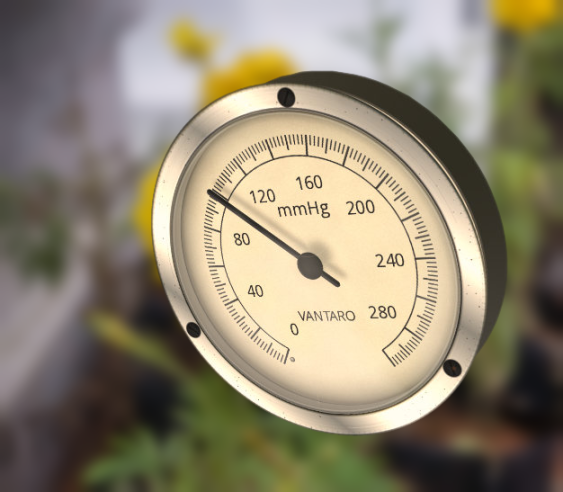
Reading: 100
